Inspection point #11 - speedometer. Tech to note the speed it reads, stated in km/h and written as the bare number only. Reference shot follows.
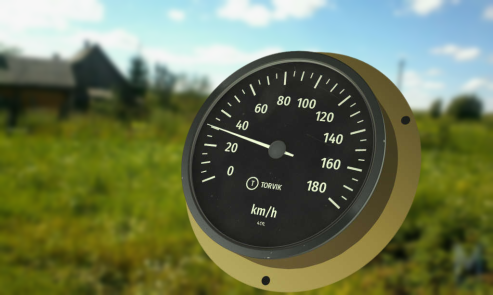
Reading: 30
